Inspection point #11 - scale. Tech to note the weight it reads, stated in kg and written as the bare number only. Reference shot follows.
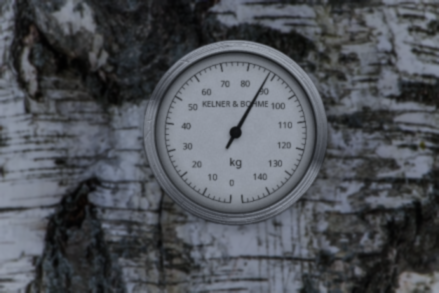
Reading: 88
